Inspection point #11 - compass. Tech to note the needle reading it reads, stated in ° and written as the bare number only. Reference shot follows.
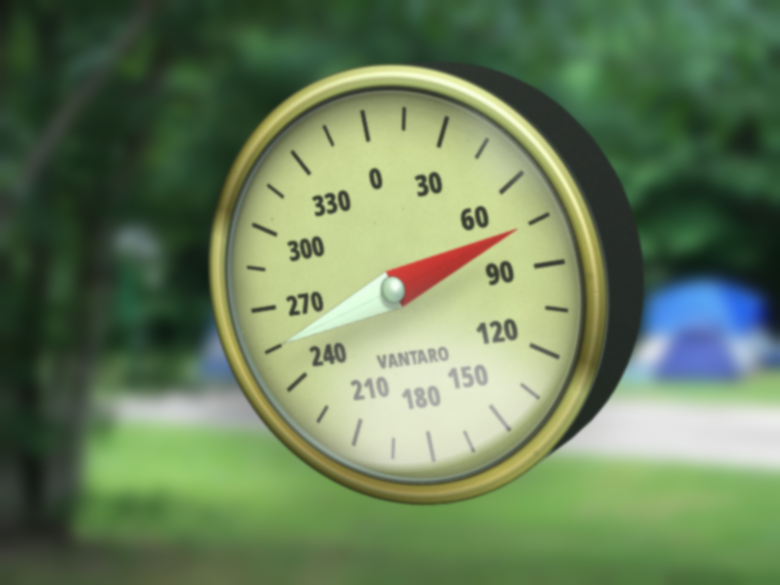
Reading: 75
